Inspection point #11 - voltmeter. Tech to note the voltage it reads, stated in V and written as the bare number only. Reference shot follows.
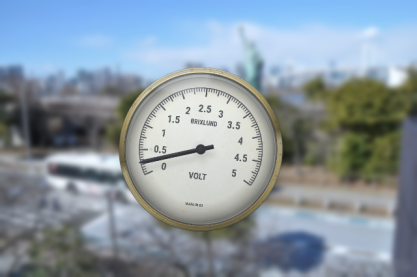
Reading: 0.25
